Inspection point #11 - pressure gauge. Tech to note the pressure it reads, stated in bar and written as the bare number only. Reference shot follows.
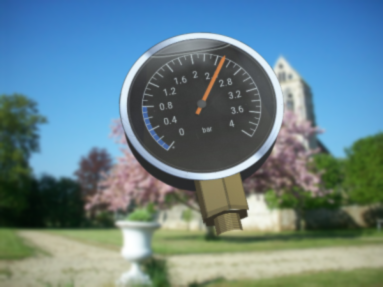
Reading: 2.5
